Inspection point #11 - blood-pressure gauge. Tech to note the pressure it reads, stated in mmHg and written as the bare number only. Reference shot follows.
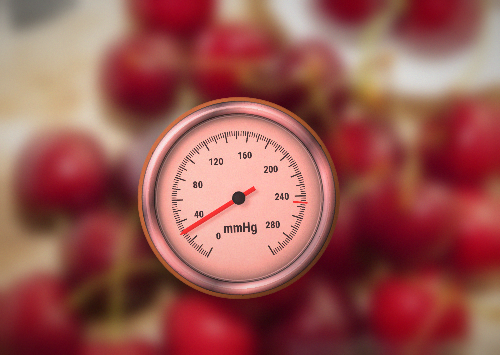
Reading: 30
